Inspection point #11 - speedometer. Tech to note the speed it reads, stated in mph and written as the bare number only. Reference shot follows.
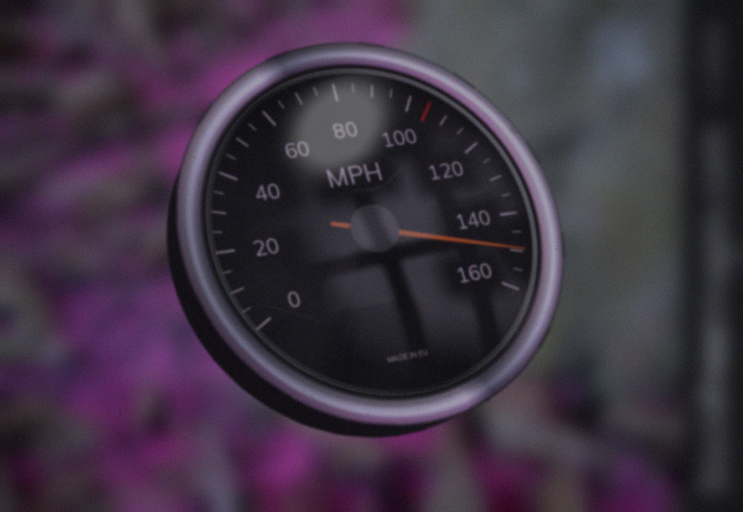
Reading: 150
